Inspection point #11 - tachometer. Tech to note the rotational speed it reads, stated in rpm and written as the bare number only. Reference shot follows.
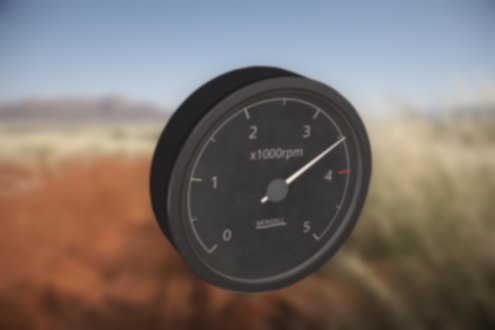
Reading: 3500
